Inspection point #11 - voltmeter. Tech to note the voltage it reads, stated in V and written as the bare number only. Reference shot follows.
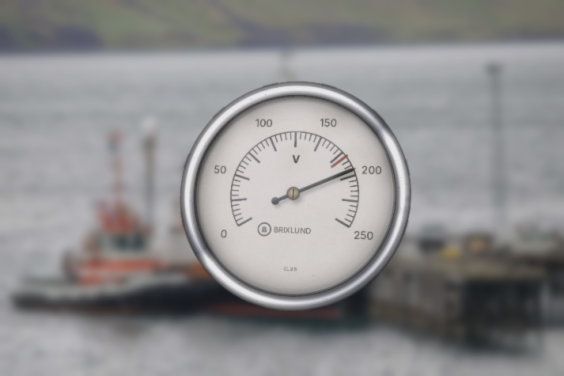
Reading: 195
